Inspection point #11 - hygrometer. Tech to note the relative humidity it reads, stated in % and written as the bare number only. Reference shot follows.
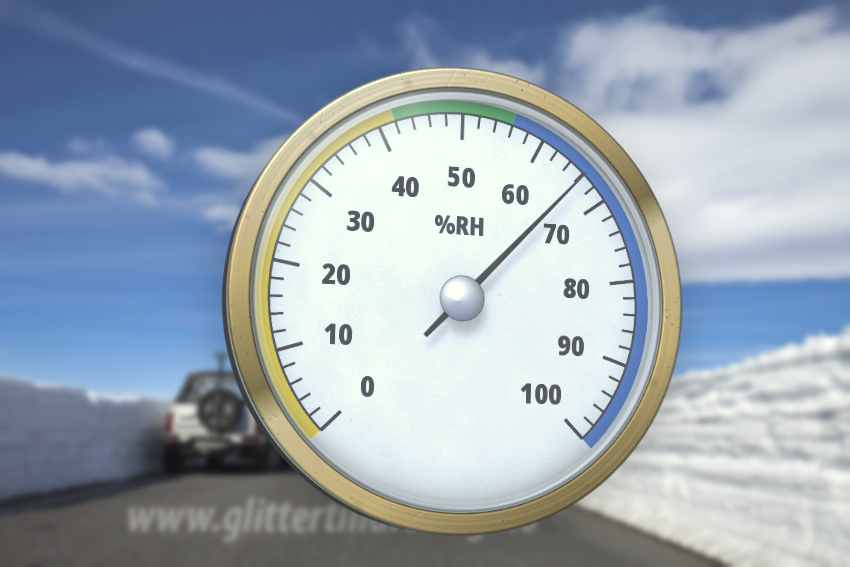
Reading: 66
